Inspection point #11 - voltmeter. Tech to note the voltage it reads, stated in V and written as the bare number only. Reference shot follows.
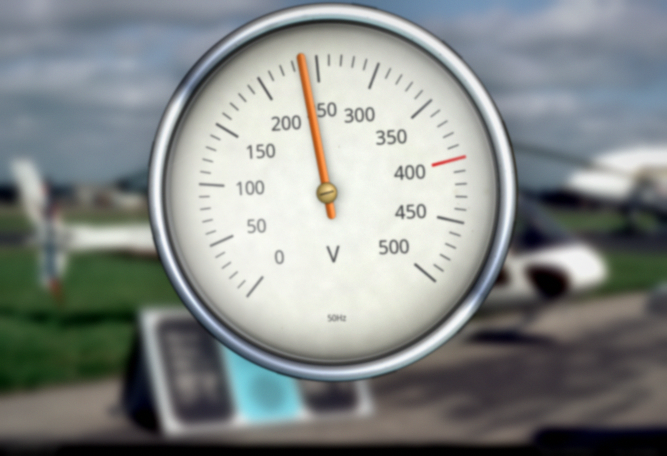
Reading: 240
